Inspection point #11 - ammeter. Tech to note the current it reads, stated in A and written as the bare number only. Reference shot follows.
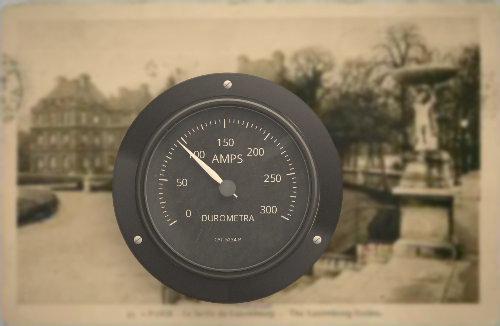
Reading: 95
